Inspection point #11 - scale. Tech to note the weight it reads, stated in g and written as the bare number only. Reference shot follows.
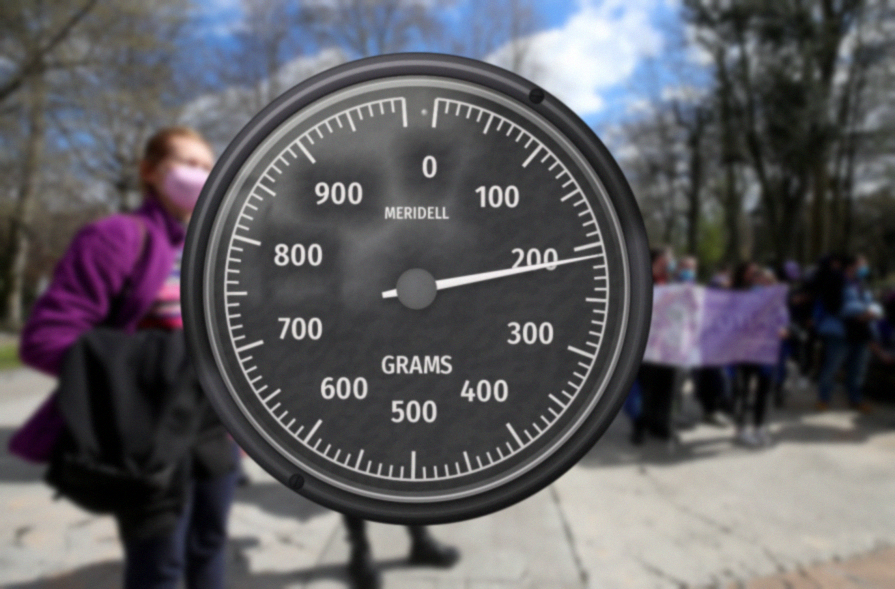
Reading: 210
